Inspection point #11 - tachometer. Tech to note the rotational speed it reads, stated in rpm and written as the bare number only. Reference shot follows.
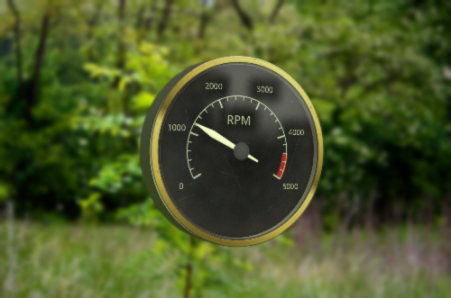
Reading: 1200
